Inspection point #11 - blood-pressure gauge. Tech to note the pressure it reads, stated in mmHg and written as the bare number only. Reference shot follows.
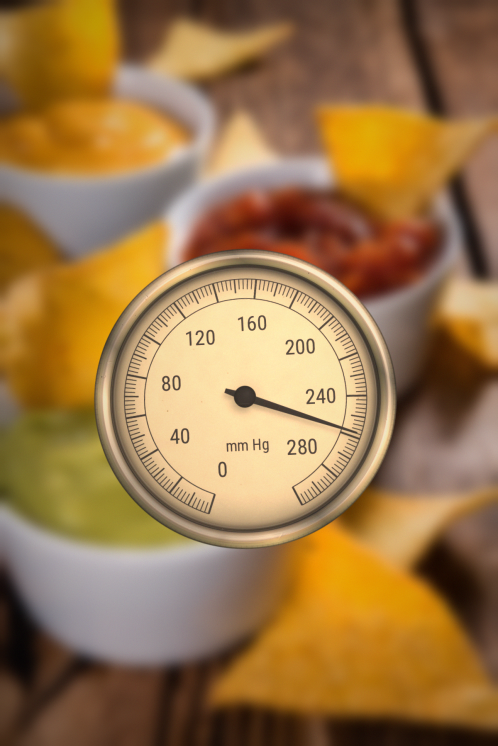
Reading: 258
